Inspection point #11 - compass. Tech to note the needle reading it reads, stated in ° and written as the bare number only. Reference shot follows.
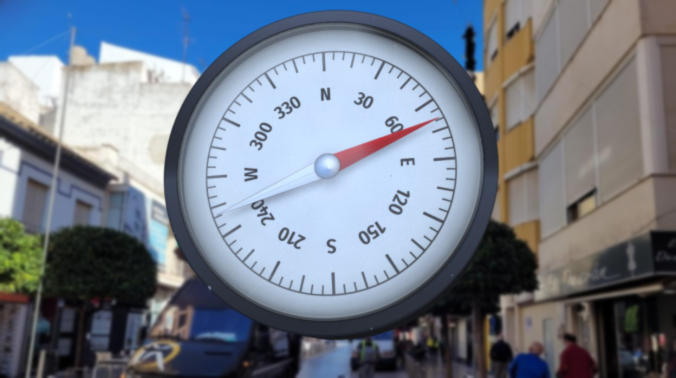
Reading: 70
